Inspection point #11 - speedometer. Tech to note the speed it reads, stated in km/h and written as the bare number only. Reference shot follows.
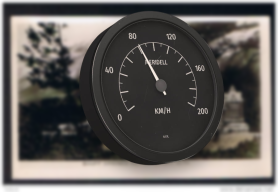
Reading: 80
